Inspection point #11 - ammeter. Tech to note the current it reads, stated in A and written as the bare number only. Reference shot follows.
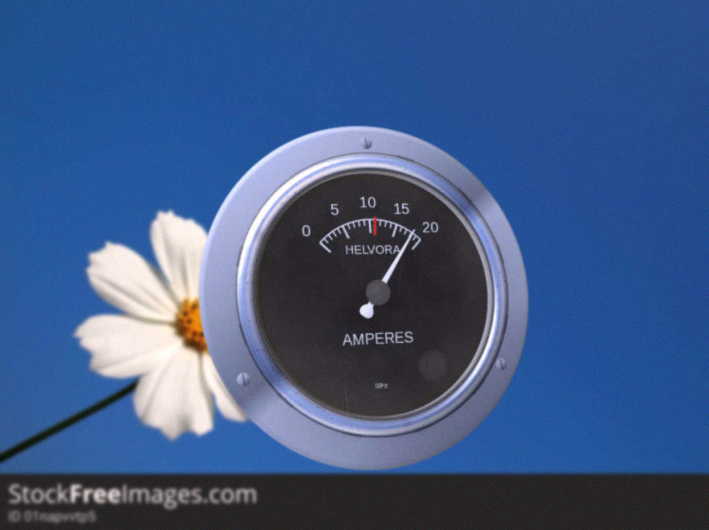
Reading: 18
